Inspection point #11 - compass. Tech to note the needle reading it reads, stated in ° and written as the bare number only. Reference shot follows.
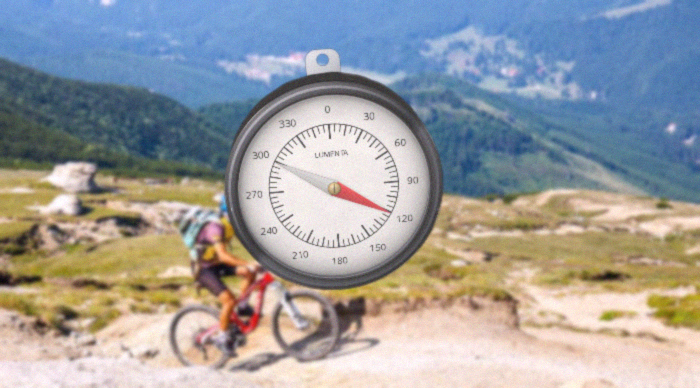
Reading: 120
